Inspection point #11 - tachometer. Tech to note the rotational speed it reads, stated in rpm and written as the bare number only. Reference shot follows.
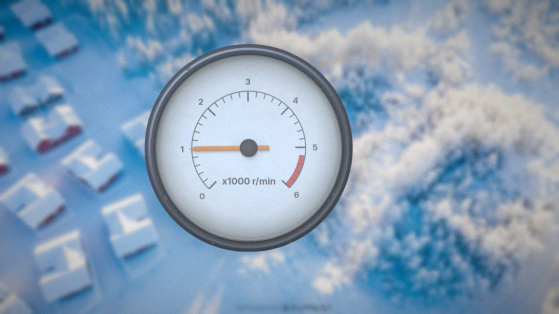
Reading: 1000
